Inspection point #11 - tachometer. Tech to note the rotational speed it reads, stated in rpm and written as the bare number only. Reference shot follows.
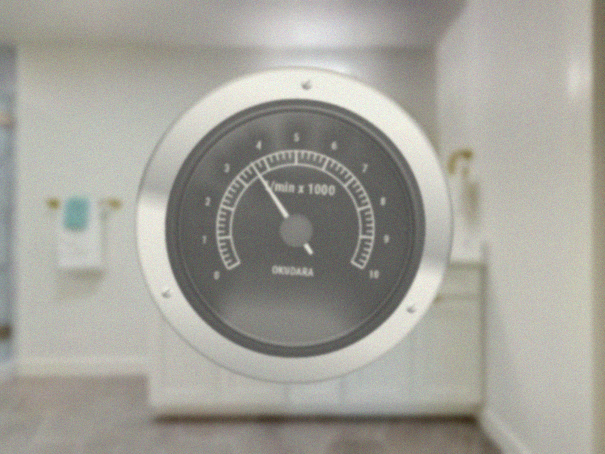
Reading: 3600
